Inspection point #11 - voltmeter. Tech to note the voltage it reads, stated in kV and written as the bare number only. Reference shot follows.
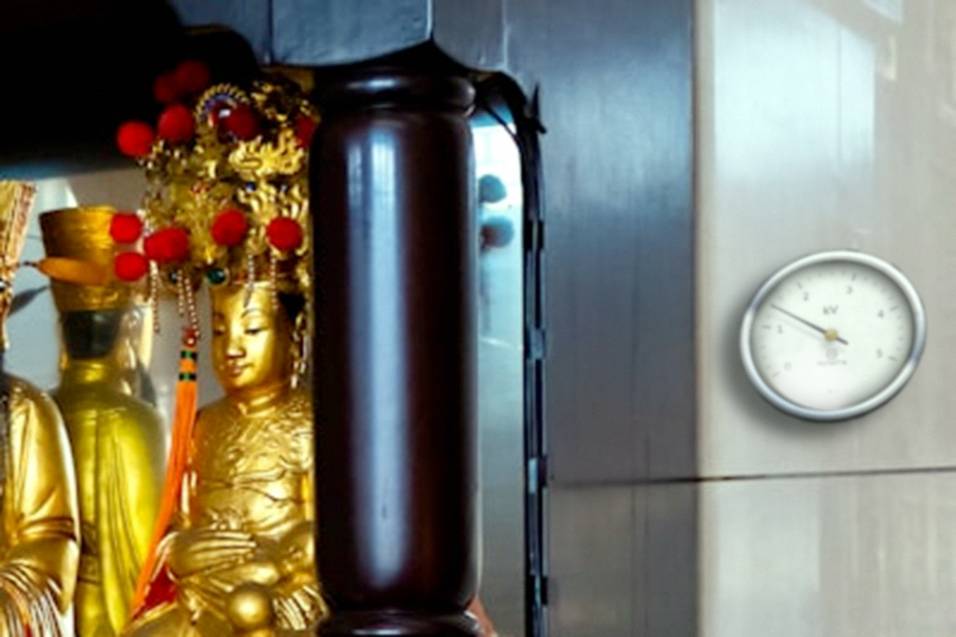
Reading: 1.4
